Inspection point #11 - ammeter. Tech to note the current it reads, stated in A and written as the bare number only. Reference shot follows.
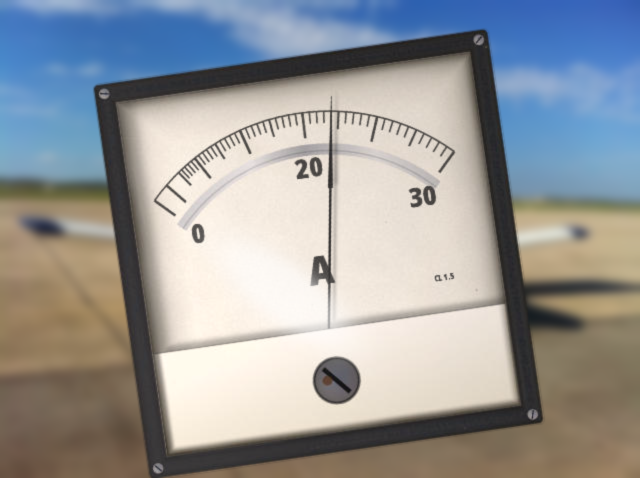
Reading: 22
